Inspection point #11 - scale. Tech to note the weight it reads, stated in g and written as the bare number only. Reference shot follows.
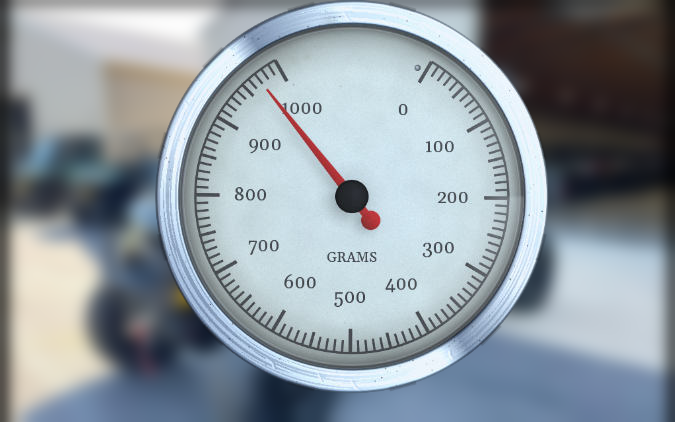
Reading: 970
